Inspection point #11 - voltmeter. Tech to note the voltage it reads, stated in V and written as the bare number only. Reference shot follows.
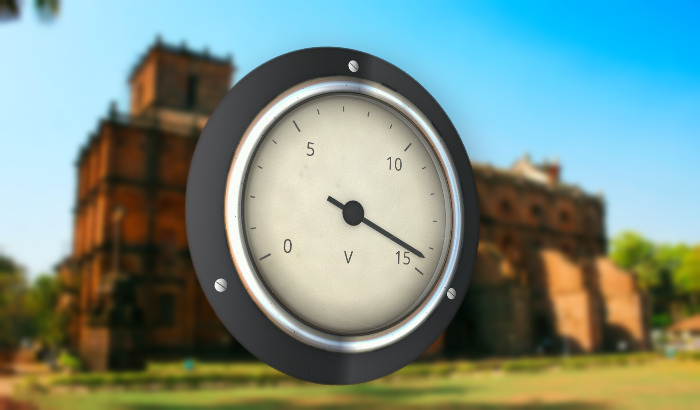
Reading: 14.5
